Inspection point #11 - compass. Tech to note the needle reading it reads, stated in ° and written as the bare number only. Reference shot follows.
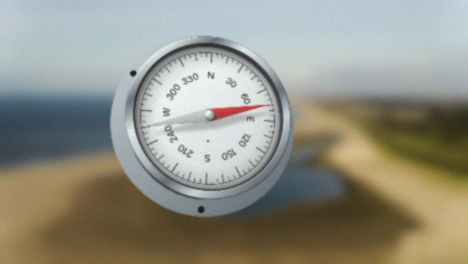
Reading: 75
